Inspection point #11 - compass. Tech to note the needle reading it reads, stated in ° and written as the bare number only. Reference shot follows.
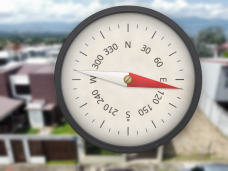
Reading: 100
